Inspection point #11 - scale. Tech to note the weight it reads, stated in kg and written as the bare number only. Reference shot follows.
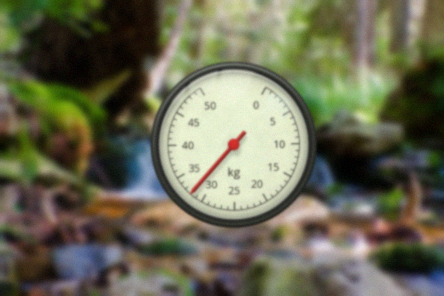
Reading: 32
